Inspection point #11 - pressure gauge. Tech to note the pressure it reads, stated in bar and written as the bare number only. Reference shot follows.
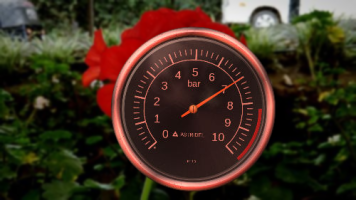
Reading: 7
